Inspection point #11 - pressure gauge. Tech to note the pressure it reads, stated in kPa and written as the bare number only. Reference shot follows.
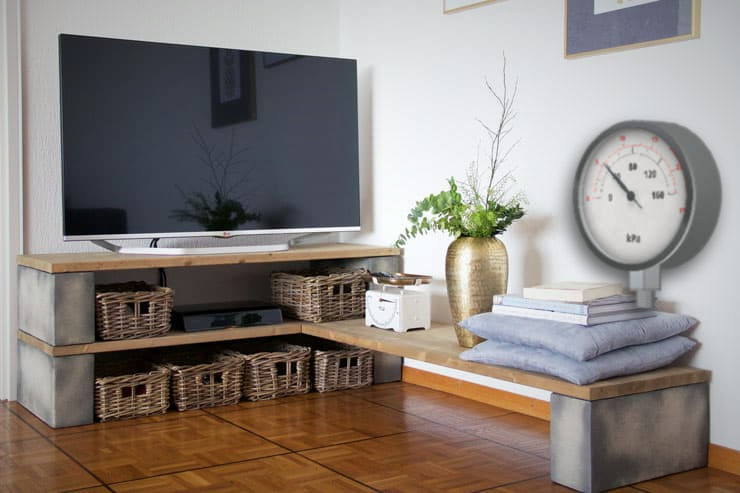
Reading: 40
